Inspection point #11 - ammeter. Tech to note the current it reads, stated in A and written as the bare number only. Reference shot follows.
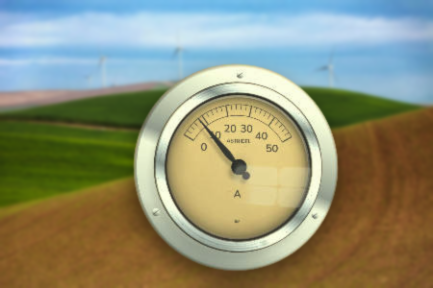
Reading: 8
